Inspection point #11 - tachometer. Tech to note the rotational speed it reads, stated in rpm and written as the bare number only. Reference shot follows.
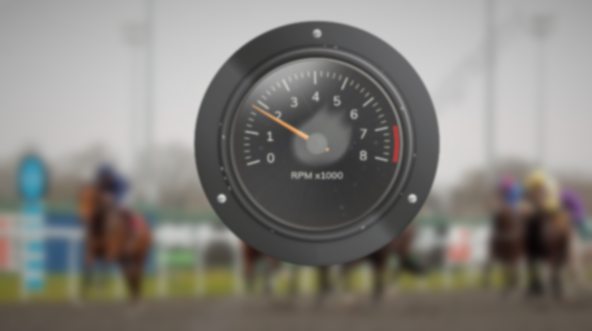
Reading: 1800
